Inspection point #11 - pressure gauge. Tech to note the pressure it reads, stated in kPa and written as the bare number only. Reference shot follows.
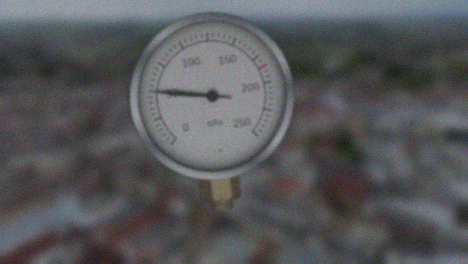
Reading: 50
